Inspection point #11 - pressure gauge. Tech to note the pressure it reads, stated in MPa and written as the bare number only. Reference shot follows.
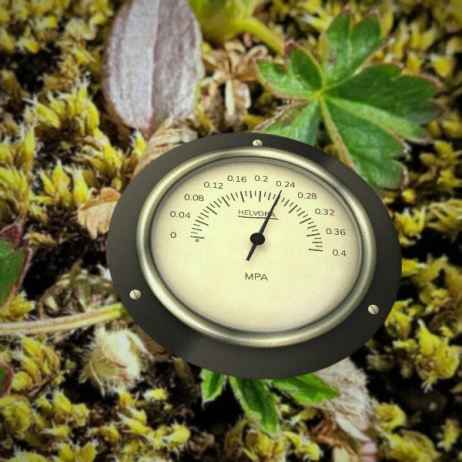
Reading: 0.24
